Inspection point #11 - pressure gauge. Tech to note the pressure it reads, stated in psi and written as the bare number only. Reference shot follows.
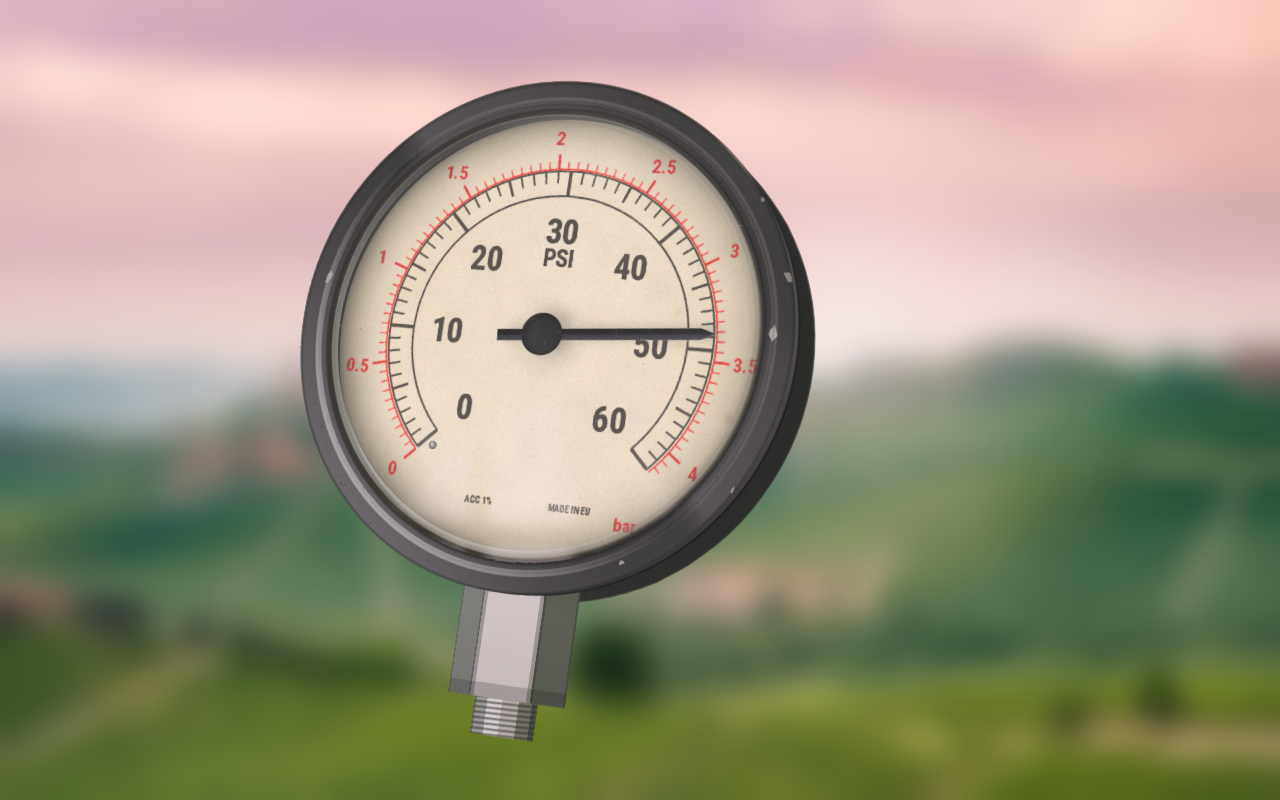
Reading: 49
